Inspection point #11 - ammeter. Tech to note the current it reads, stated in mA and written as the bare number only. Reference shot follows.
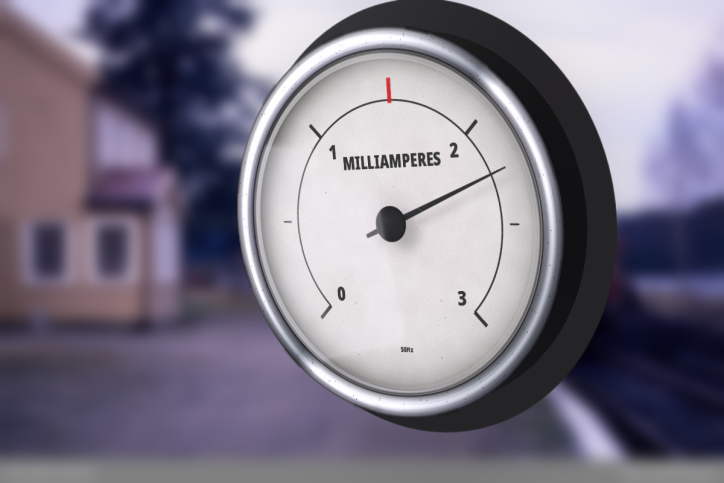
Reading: 2.25
